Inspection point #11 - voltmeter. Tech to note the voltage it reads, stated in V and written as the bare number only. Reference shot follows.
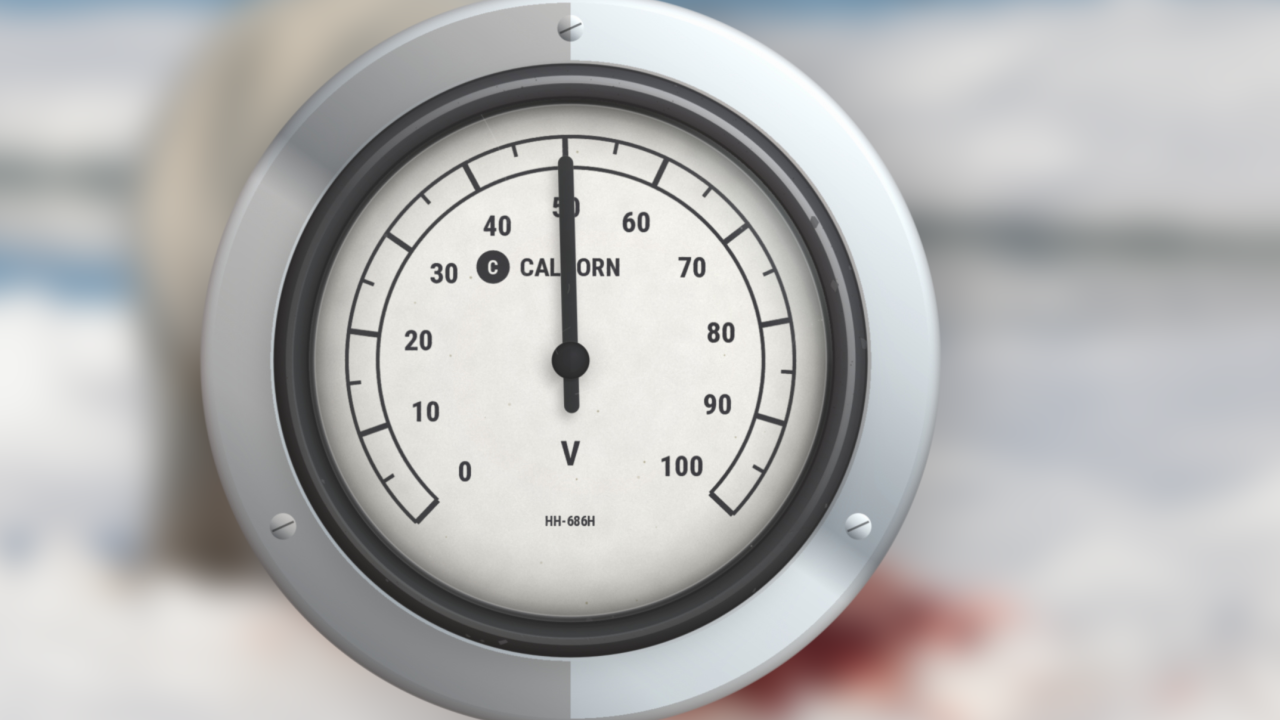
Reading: 50
